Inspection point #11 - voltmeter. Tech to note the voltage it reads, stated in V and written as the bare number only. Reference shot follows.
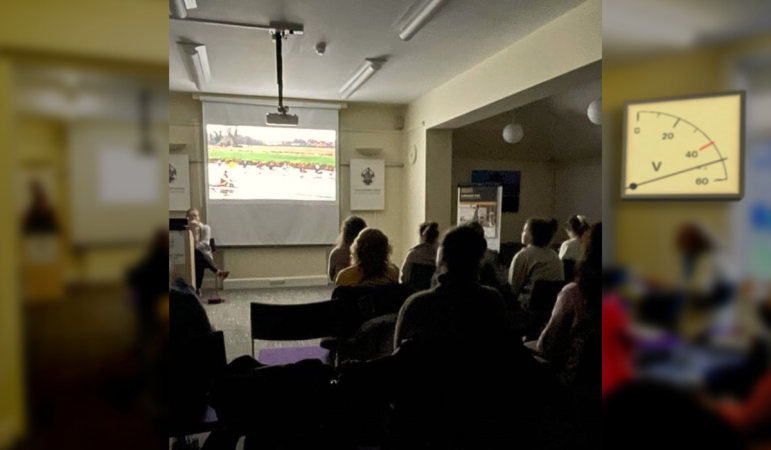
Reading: 50
